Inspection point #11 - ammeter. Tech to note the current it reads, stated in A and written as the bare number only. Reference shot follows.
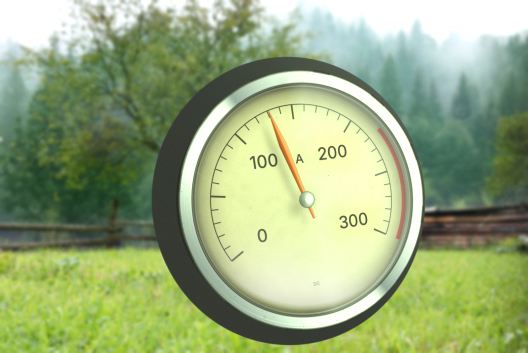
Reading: 130
